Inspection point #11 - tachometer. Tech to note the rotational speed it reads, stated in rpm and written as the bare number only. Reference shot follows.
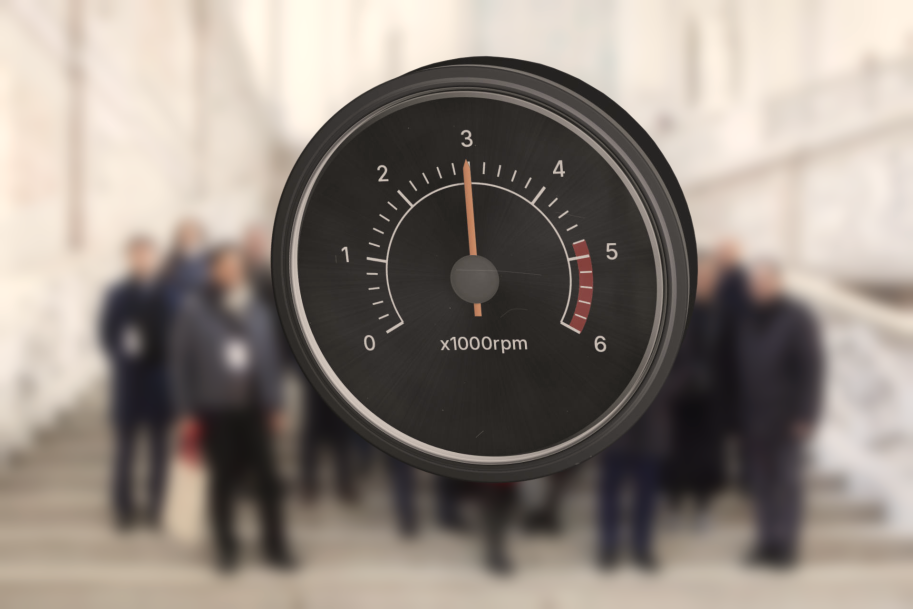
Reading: 3000
